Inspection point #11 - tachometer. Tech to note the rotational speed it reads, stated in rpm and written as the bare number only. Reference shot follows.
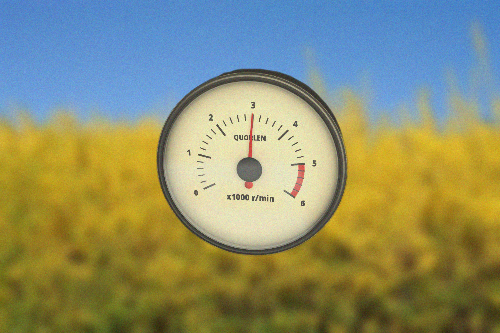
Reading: 3000
